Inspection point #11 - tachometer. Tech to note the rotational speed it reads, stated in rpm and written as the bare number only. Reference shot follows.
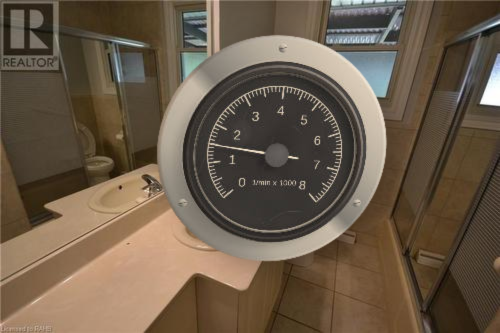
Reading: 1500
